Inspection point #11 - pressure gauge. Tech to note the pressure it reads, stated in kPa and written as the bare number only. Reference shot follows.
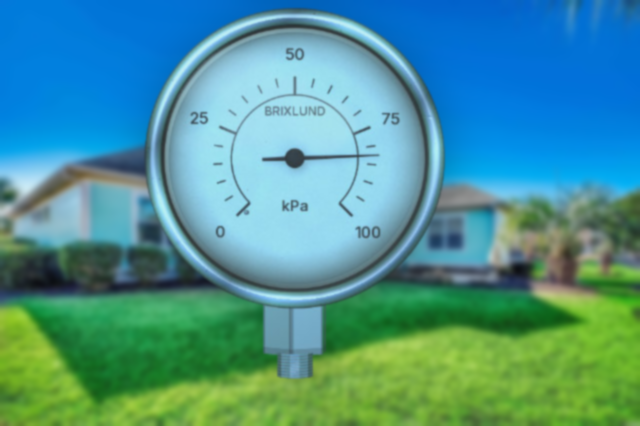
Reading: 82.5
